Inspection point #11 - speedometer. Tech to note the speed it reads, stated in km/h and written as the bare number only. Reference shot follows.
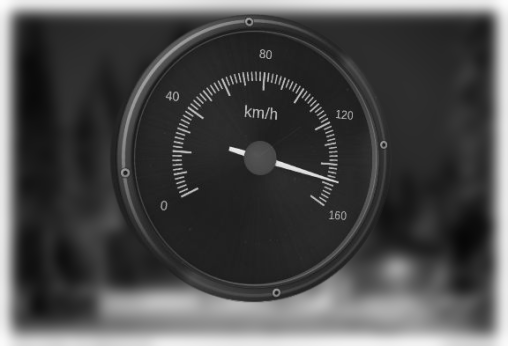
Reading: 148
